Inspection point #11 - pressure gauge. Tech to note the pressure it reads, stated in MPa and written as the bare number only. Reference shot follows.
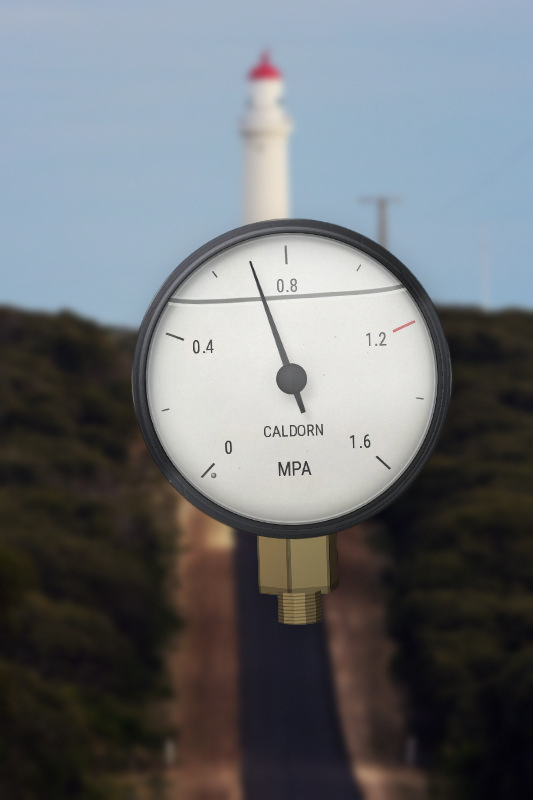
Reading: 0.7
